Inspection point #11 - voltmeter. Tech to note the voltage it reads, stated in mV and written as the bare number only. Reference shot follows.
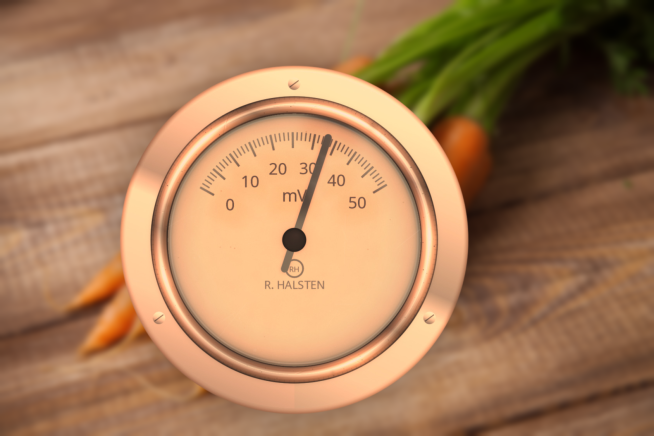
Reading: 33
